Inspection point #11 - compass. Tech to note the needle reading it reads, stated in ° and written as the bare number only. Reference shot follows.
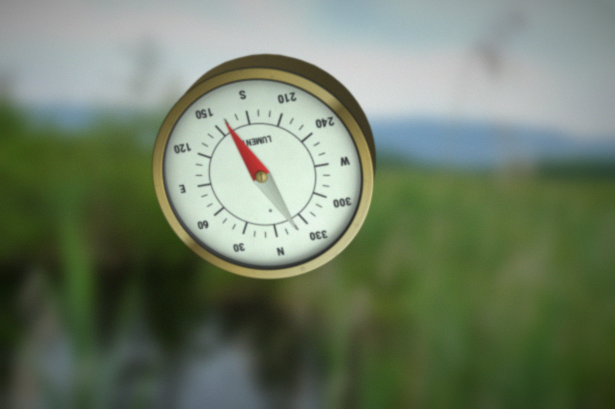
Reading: 160
